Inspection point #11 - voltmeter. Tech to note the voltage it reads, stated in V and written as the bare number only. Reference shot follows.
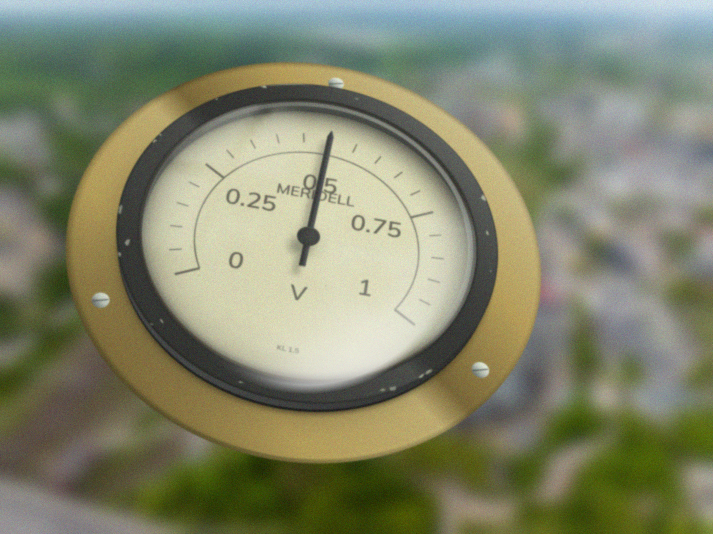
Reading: 0.5
